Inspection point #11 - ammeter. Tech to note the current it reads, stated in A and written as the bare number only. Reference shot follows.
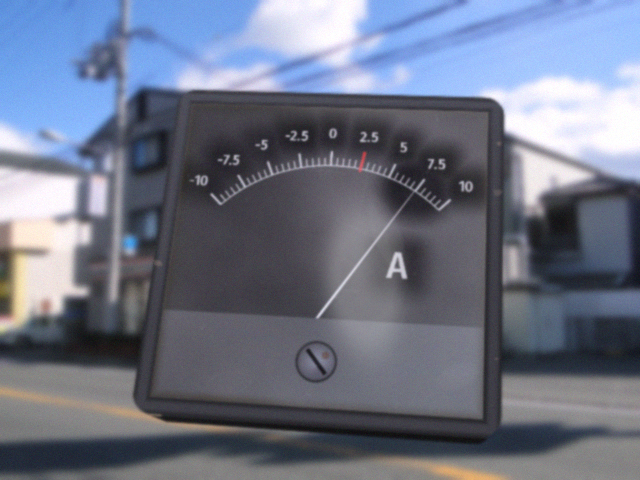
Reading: 7.5
